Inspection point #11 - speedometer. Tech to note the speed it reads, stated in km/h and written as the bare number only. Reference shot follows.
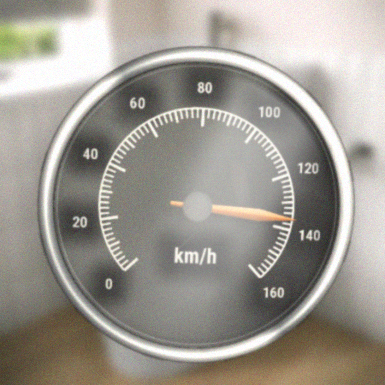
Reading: 136
